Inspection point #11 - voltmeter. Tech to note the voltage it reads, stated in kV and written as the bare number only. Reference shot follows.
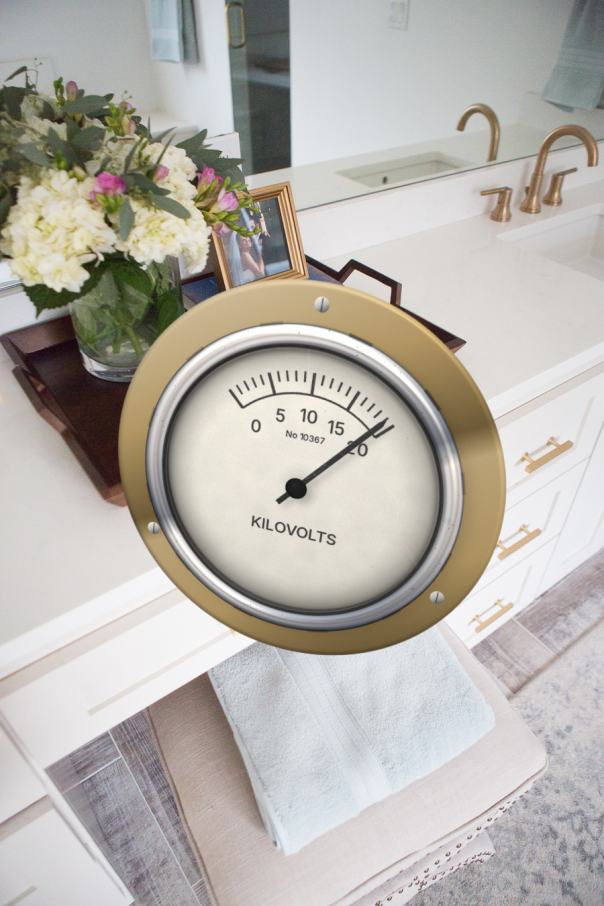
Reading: 19
